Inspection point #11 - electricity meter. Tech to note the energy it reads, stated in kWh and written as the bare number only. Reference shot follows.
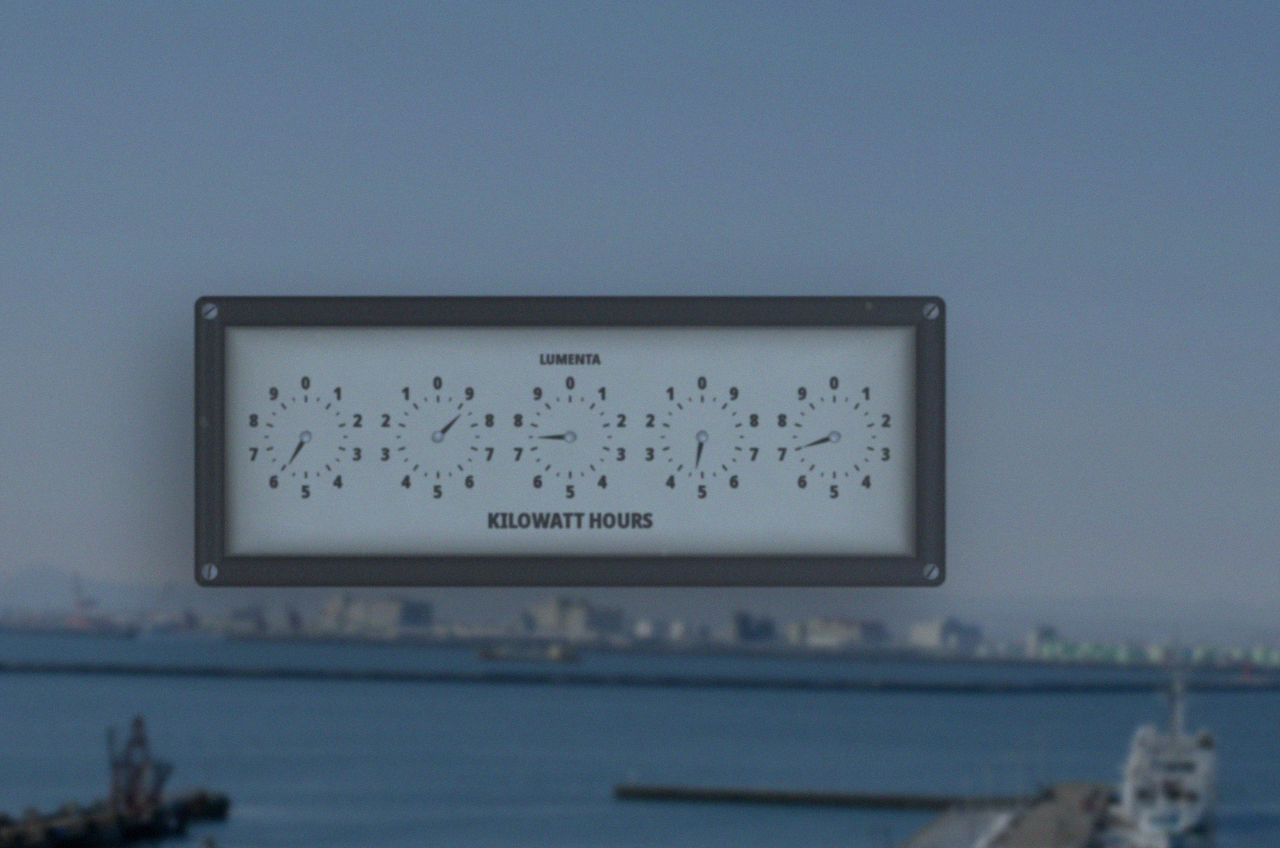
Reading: 58747
